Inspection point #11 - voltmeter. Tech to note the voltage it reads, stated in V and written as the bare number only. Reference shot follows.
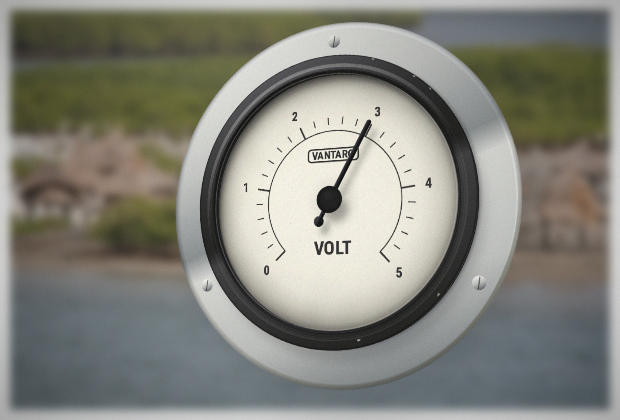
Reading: 3
